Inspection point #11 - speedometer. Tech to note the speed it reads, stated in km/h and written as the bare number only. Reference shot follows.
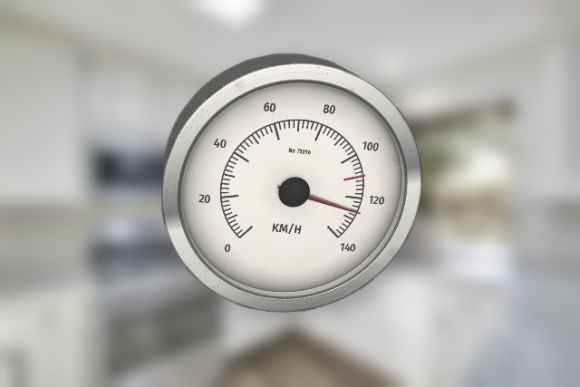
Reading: 126
